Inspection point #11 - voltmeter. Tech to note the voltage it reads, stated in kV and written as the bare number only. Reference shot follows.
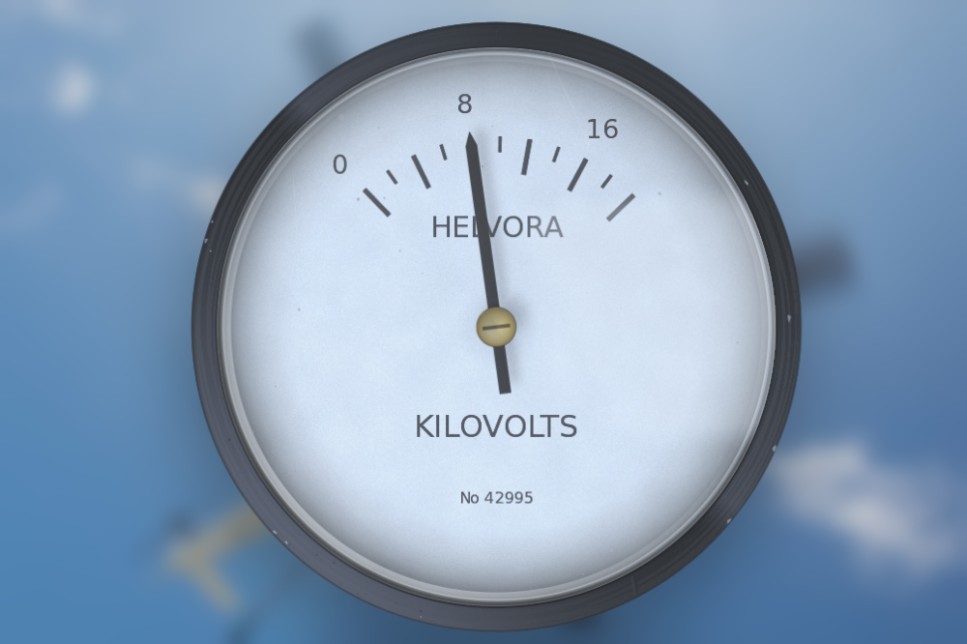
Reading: 8
